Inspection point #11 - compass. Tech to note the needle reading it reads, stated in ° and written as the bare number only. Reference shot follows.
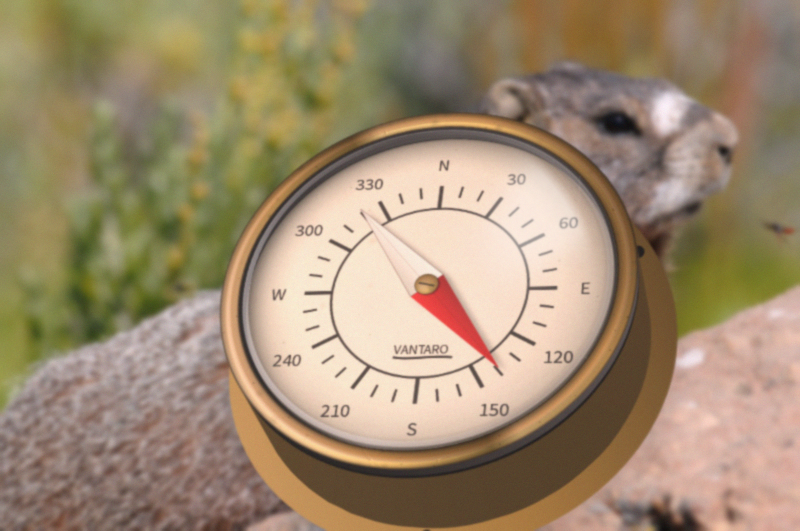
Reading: 140
